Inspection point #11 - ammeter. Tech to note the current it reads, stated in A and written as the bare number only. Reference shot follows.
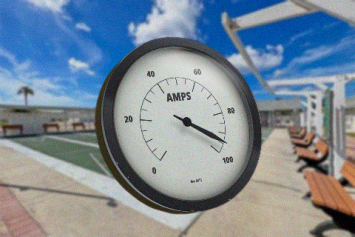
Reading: 95
